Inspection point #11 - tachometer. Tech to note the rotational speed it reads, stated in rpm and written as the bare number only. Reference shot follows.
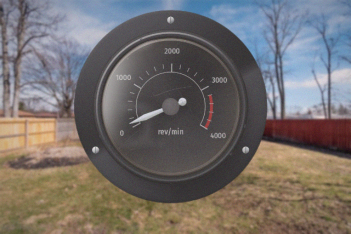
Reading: 100
